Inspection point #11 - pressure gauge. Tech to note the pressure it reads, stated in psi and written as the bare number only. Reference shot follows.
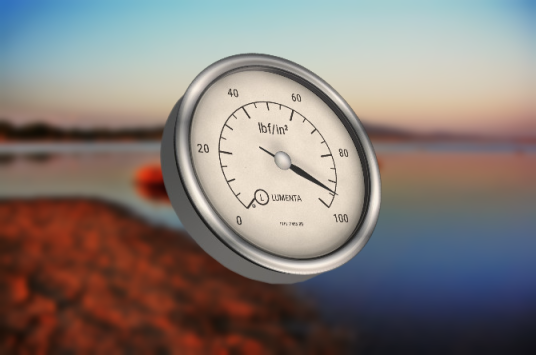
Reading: 95
